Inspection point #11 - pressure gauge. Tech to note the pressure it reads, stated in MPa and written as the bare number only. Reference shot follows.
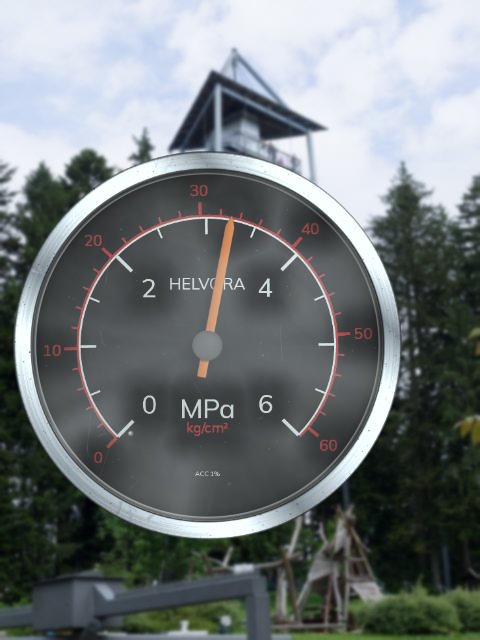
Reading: 3.25
